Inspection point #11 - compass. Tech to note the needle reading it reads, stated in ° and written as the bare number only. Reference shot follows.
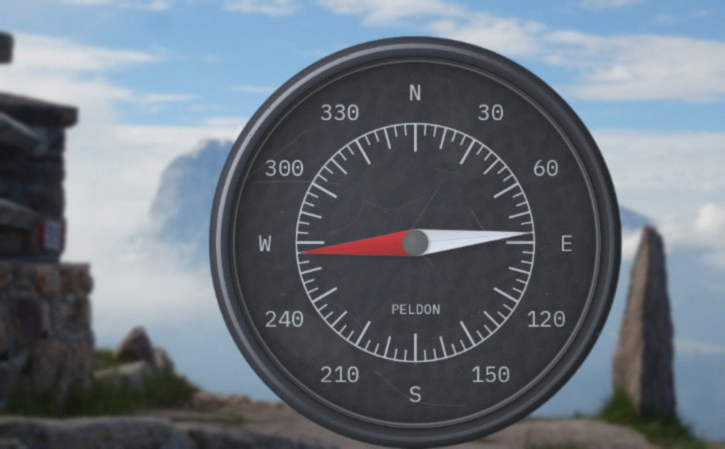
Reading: 265
